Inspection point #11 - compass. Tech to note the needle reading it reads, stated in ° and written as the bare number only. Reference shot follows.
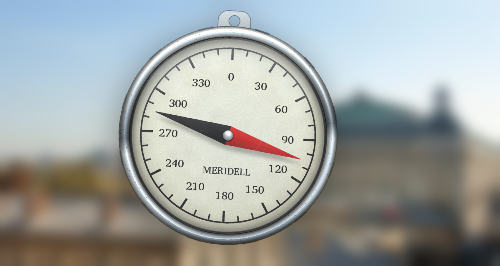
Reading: 105
